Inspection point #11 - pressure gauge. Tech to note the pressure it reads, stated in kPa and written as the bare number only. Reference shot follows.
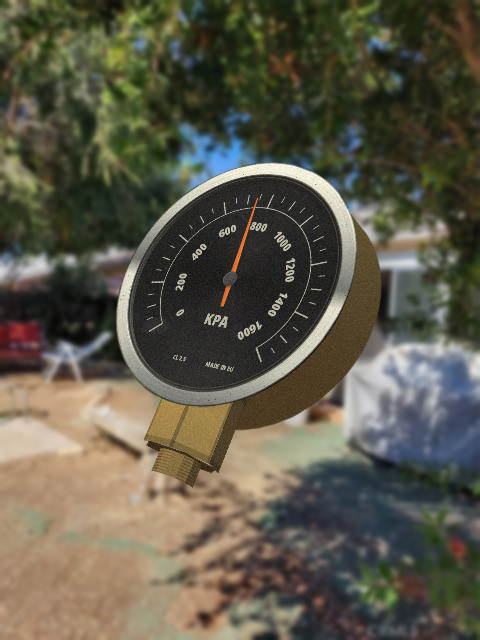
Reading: 750
